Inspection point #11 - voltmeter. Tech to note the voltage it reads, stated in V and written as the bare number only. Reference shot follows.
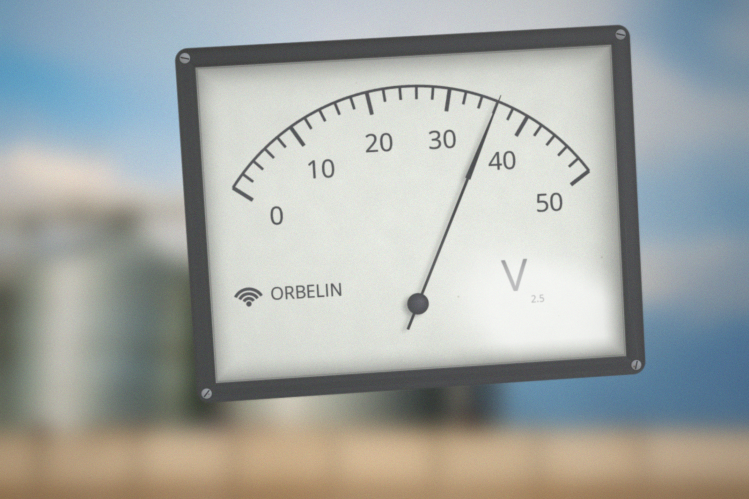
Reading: 36
